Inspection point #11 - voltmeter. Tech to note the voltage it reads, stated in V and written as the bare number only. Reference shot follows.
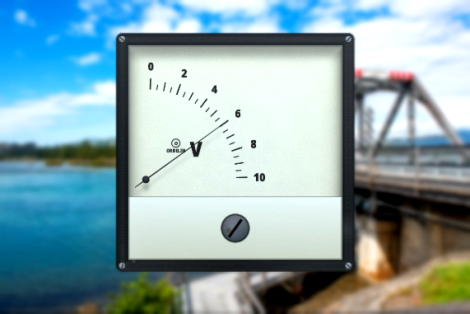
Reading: 6
